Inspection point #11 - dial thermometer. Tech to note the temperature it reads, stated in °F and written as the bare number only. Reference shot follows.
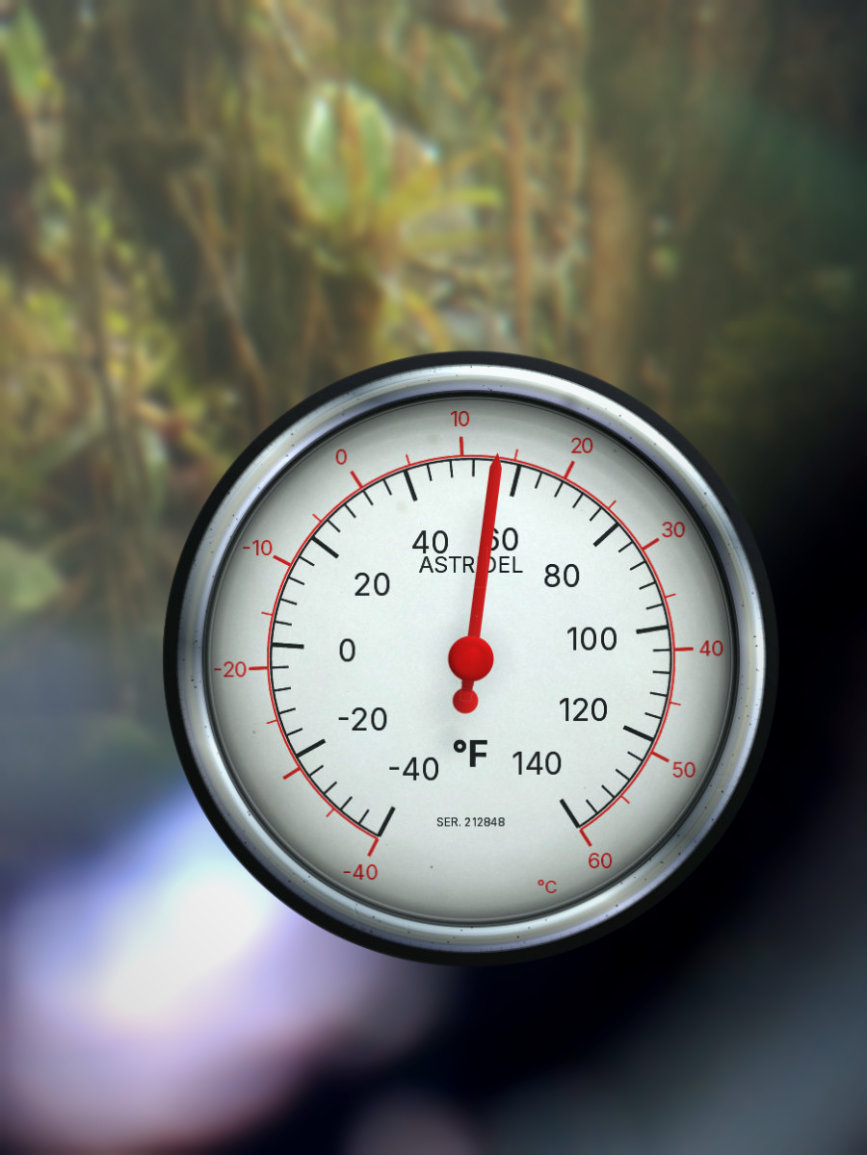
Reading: 56
